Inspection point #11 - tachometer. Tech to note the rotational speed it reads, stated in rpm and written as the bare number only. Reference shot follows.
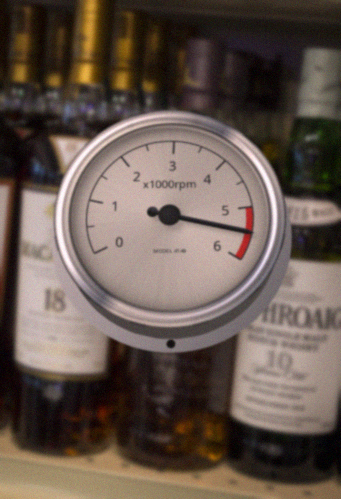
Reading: 5500
